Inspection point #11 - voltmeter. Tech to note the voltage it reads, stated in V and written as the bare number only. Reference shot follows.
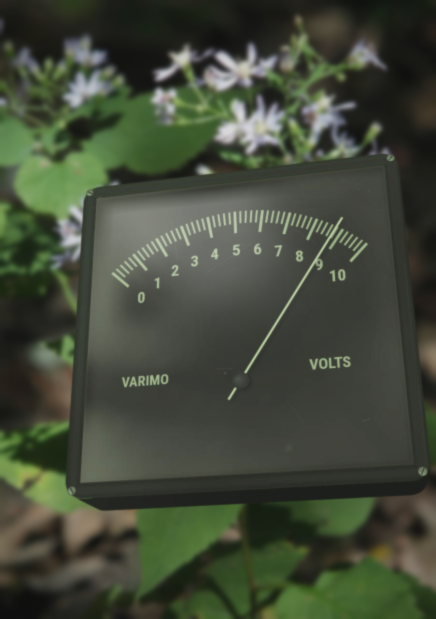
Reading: 8.8
